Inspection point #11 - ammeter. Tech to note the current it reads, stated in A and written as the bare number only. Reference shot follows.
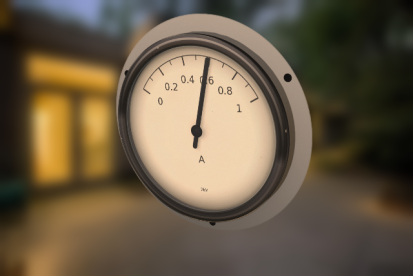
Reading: 0.6
